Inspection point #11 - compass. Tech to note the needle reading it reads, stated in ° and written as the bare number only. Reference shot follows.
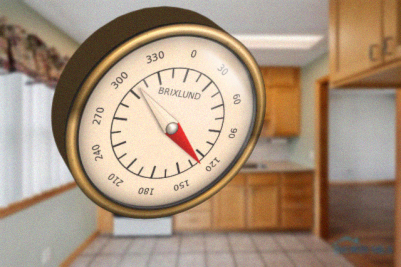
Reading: 127.5
